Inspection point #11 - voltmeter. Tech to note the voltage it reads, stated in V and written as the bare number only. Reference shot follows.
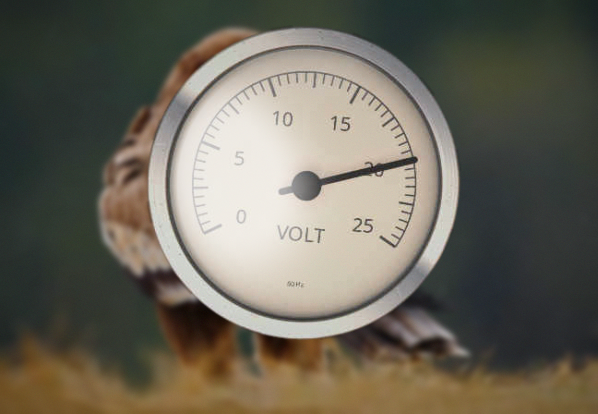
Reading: 20
